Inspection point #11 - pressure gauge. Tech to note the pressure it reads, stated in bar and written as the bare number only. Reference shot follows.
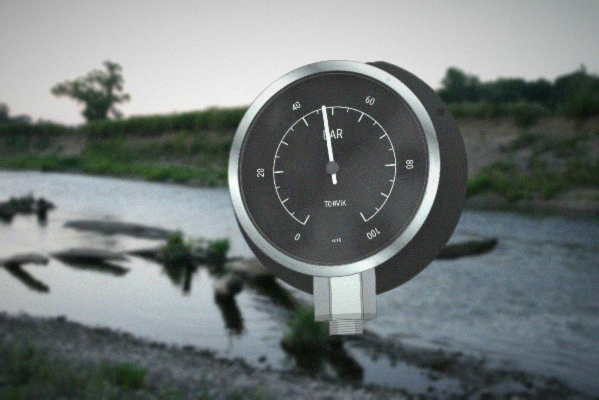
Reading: 47.5
